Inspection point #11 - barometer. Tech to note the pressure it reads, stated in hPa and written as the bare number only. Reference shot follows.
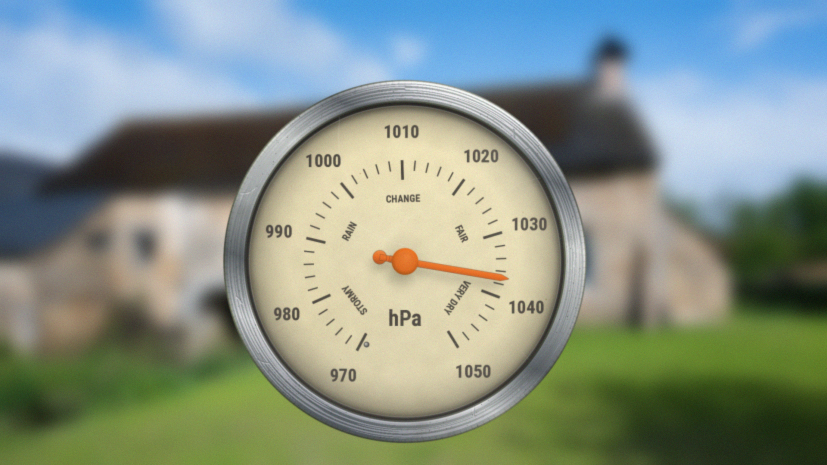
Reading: 1037
